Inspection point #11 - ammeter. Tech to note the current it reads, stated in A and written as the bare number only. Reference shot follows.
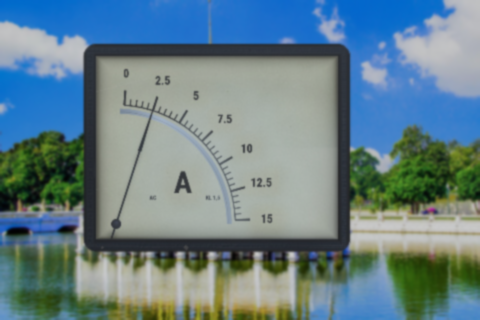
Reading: 2.5
